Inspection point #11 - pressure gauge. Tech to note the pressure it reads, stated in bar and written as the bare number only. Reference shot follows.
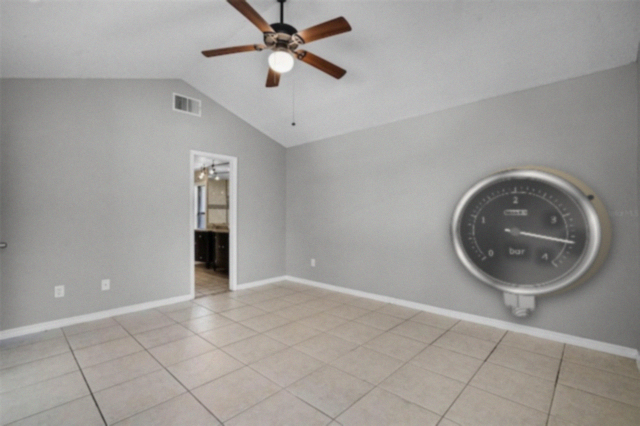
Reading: 3.5
